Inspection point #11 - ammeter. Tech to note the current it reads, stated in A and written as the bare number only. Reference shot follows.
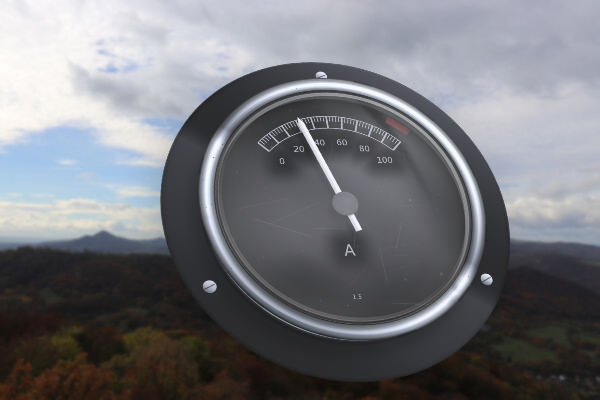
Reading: 30
